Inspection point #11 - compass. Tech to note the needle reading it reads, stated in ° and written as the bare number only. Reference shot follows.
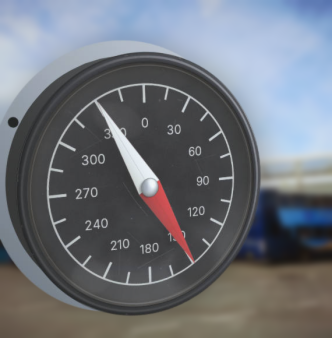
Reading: 150
